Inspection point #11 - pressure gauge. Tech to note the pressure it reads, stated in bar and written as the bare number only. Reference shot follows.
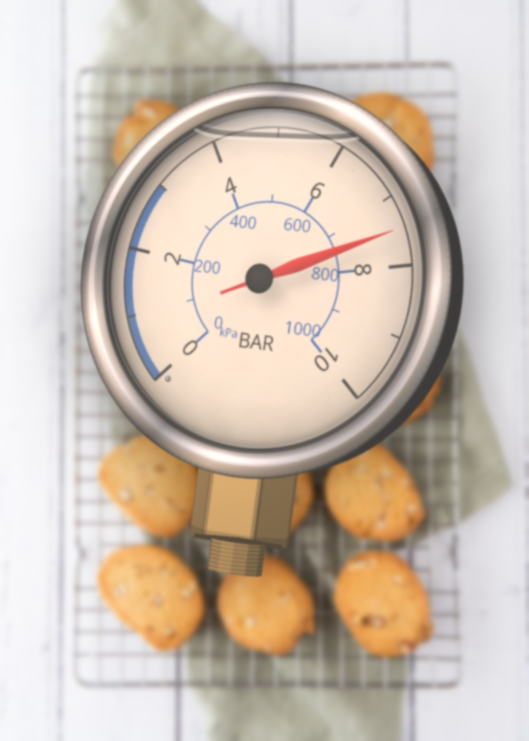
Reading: 7.5
